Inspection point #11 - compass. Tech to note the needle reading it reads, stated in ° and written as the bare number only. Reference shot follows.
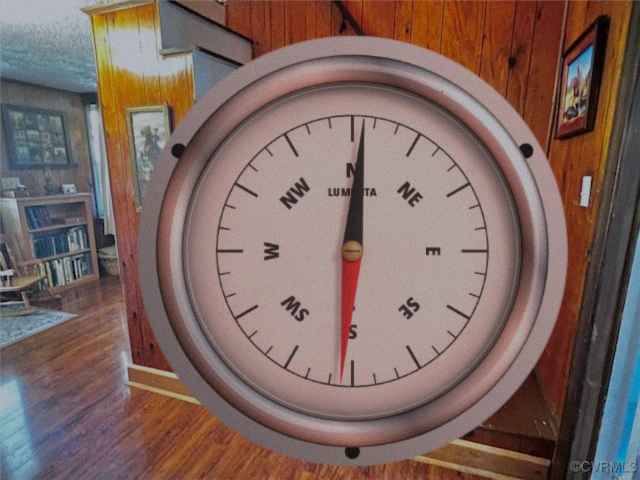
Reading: 185
